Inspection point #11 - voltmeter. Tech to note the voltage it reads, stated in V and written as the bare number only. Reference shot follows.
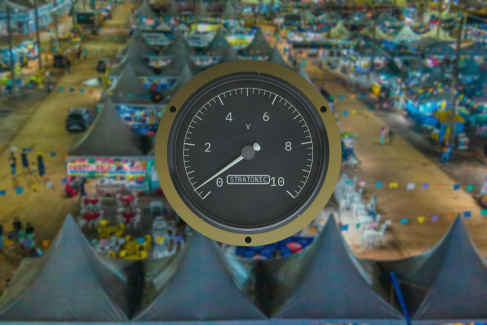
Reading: 0.4
